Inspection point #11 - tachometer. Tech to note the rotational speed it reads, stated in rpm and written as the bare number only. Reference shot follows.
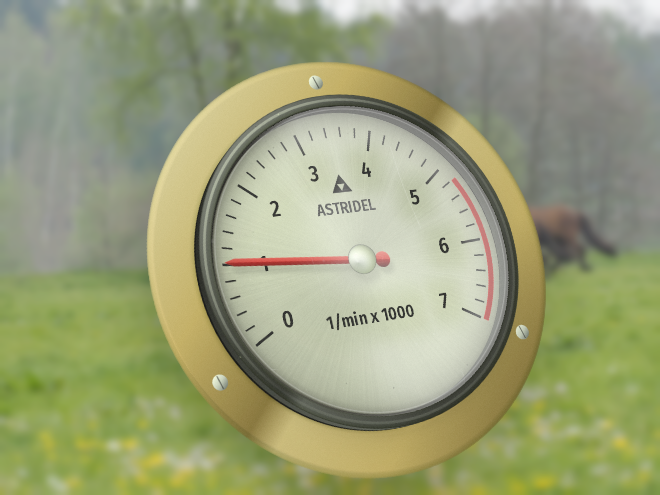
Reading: 1000
